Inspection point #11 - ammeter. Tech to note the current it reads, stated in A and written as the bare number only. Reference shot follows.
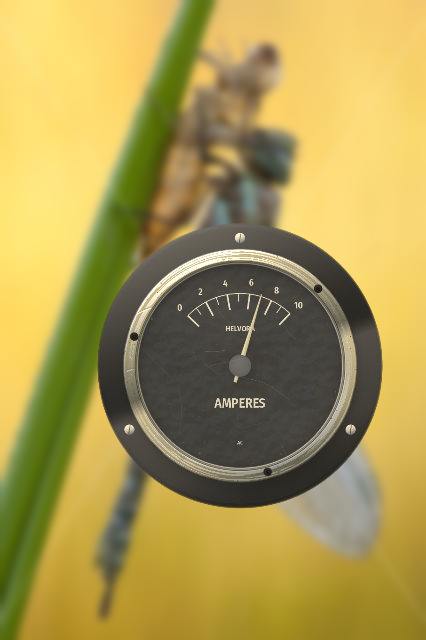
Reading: 7
